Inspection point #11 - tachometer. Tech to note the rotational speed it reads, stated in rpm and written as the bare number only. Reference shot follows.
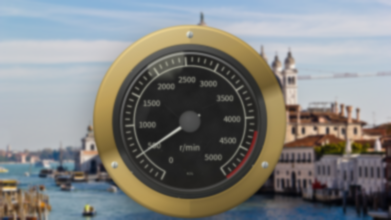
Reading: 500
